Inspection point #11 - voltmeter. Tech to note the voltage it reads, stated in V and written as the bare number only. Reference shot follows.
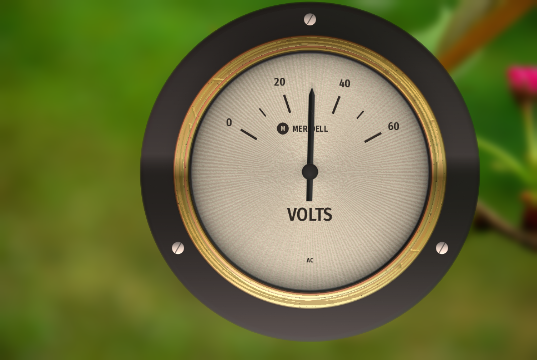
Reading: 30
